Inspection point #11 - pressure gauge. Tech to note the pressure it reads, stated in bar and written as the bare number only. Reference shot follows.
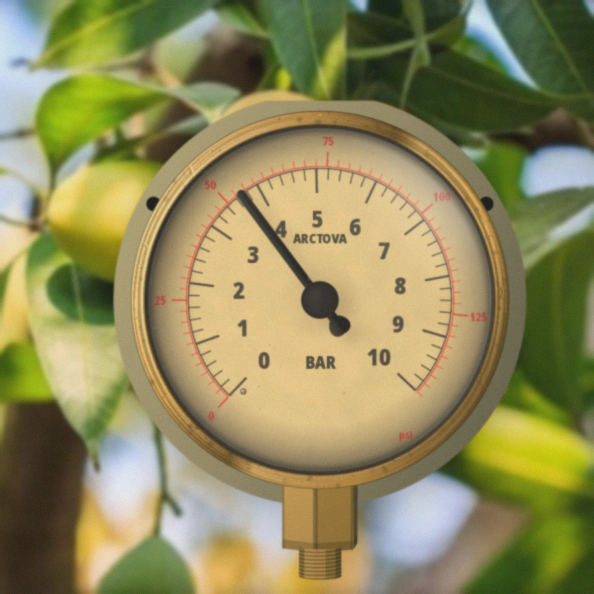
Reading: 3.7
